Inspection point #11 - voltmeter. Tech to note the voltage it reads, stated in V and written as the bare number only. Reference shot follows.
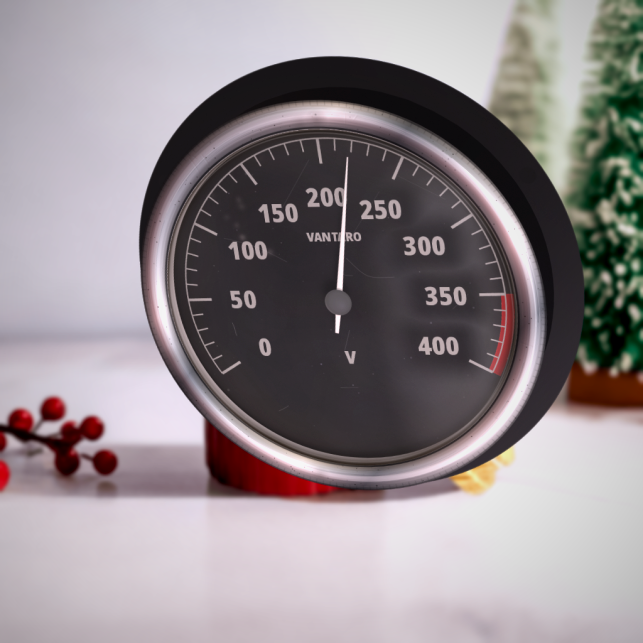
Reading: 220
